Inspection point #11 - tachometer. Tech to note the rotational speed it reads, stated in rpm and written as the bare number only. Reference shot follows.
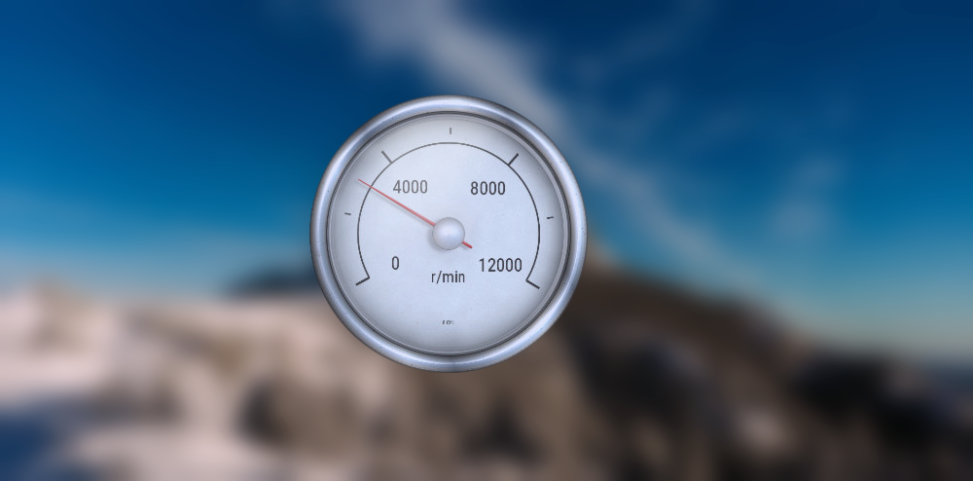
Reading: 3000
